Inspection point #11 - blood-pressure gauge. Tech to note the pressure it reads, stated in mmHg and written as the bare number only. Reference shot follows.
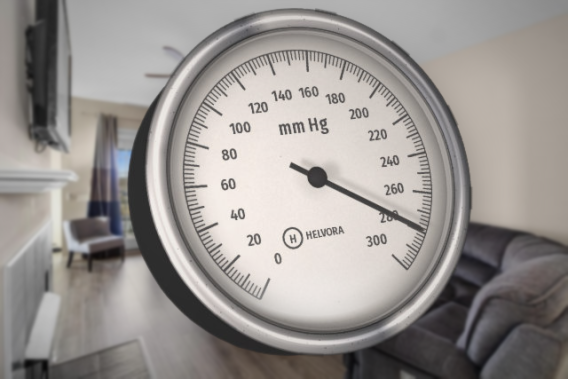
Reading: 280
